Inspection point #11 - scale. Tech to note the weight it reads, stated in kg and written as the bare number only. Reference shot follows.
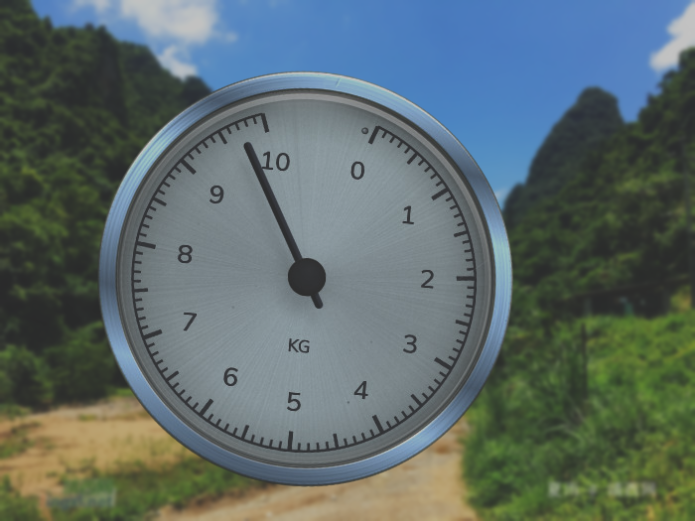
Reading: 9.7
